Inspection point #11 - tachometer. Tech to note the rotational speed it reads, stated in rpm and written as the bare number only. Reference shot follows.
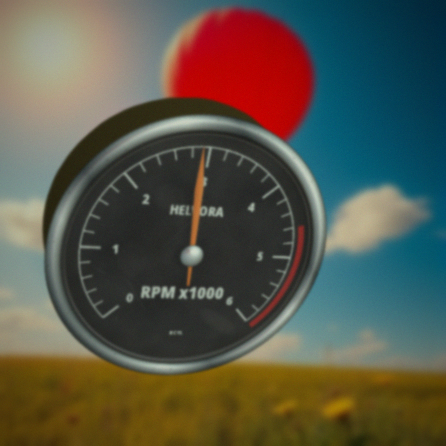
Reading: 2900
